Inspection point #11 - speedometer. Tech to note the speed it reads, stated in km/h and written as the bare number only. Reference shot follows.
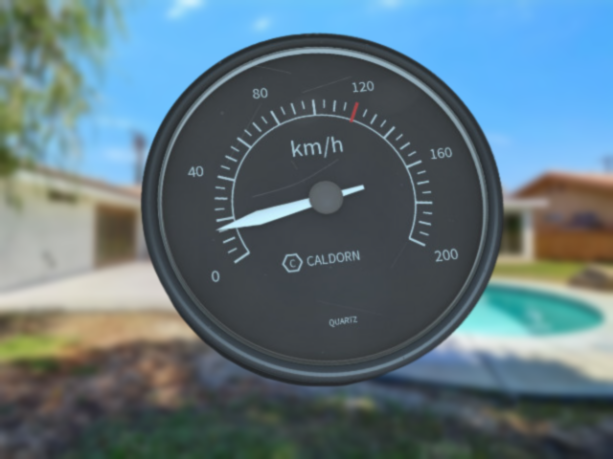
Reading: 15
